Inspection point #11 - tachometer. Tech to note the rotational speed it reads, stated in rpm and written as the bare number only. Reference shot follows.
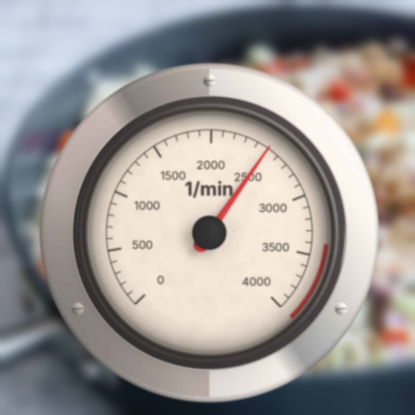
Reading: 2500
